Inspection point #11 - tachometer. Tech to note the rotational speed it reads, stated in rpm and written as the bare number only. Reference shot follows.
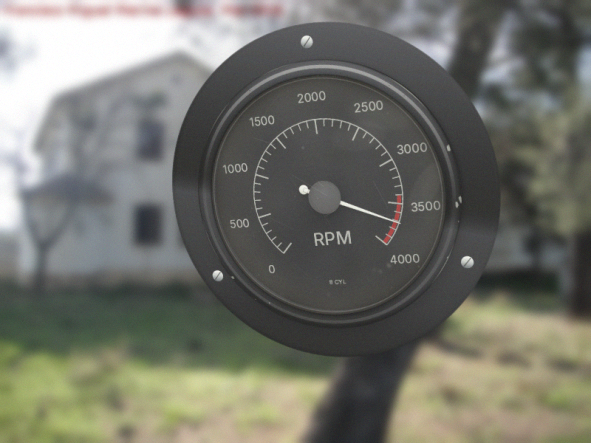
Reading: 3700
